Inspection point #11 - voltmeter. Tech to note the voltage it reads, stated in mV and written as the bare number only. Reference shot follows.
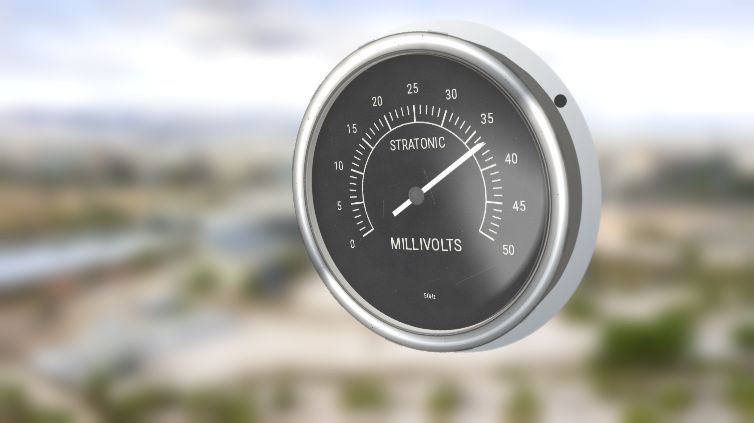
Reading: 37
